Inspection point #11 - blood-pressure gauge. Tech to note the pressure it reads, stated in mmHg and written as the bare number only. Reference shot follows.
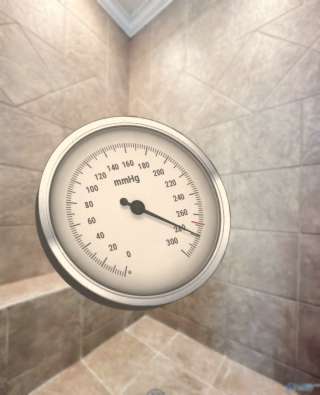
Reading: 280
